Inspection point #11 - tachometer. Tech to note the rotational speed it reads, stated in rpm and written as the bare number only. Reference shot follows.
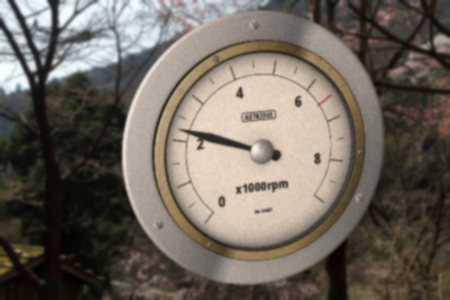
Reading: 2250
